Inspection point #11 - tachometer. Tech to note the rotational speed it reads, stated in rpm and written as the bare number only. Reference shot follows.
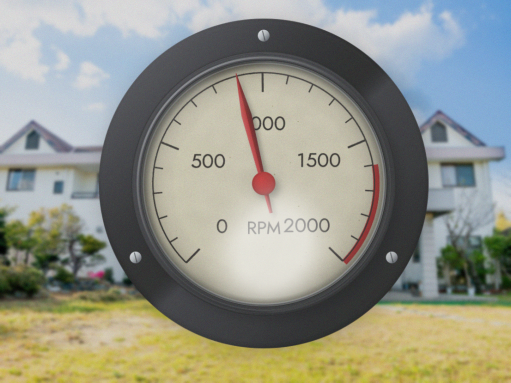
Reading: 900
